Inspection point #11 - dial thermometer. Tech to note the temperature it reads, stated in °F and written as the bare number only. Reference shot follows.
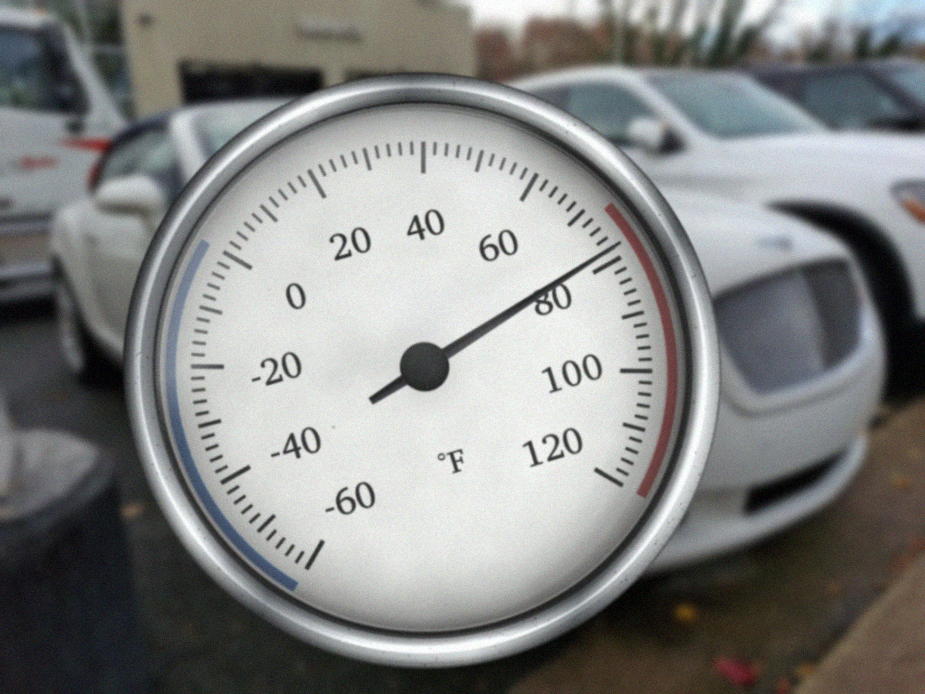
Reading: 78
